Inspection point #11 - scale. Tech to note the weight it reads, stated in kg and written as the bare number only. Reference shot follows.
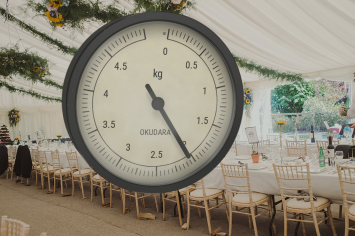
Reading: 2.05
